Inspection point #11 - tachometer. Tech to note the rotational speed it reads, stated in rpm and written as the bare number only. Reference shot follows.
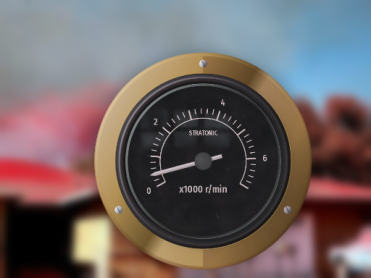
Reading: 400
